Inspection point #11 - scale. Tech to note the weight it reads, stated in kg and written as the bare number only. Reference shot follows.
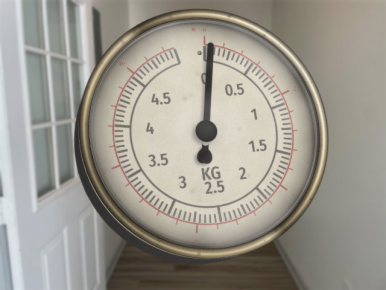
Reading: 0.05
